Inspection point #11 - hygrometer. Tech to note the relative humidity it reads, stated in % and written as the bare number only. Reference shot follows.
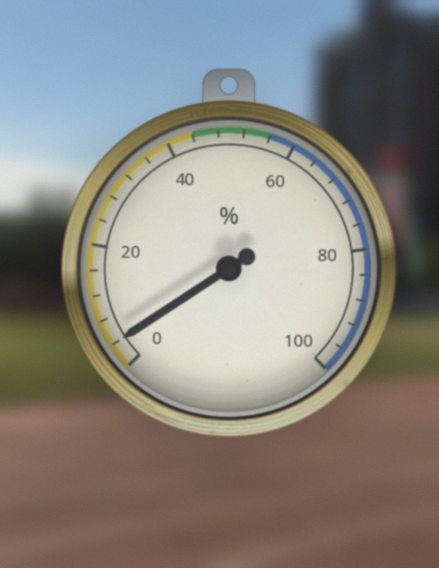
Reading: 4
